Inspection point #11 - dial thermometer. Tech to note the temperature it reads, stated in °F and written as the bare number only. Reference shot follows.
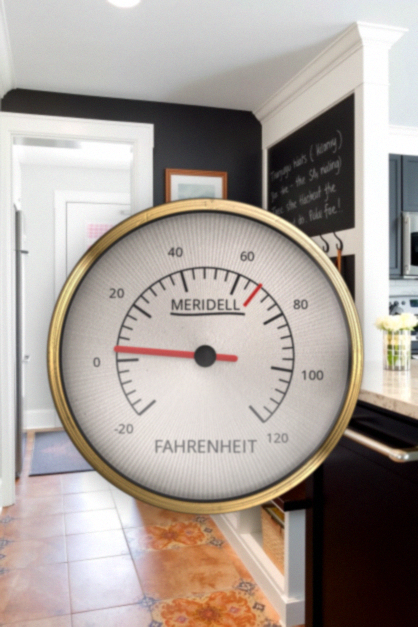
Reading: 4
